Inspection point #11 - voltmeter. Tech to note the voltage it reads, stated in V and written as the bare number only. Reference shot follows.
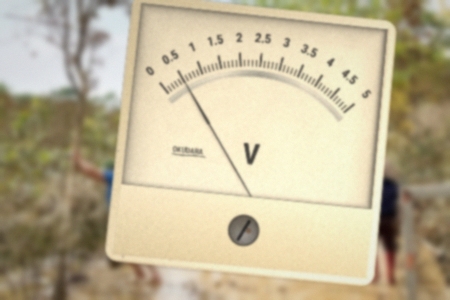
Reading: 0.5
